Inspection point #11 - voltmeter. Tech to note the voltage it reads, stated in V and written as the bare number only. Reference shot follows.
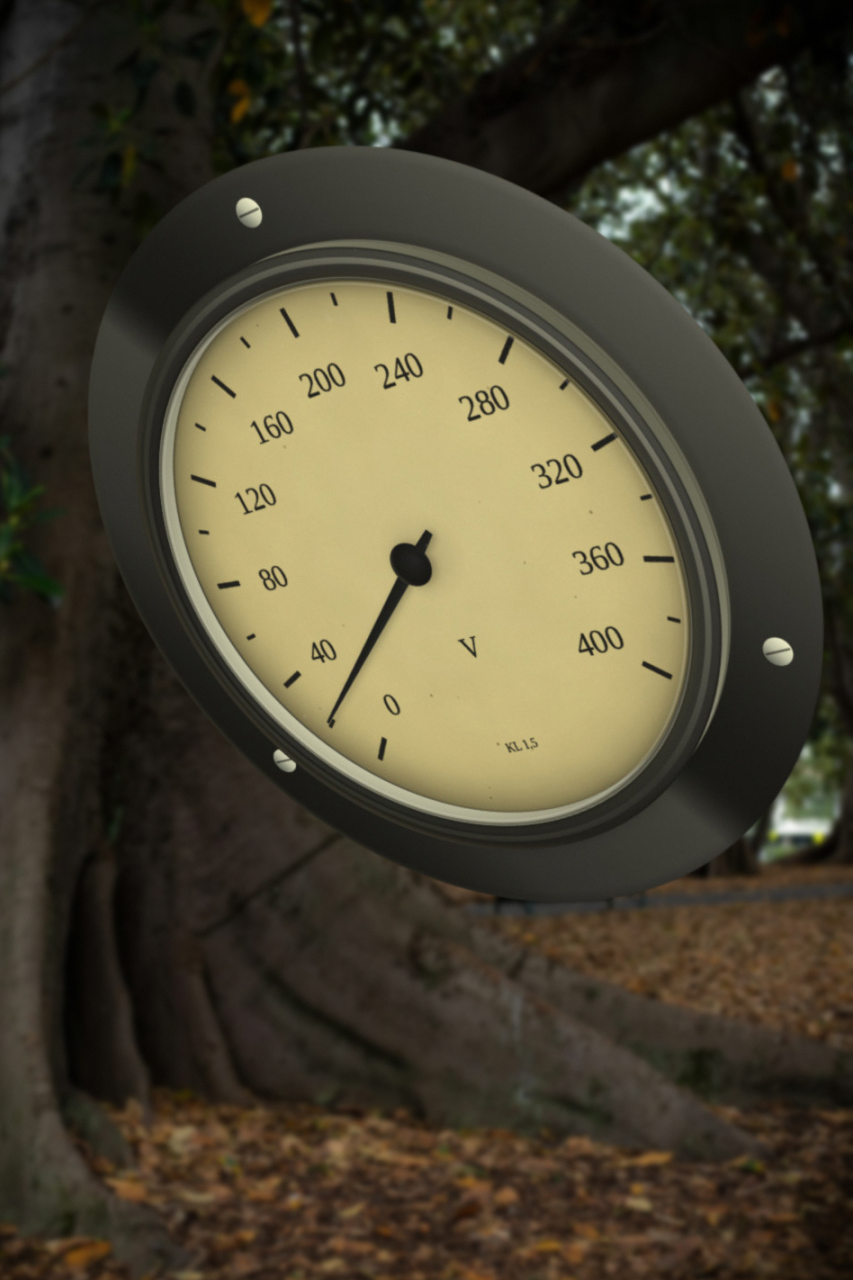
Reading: 20
